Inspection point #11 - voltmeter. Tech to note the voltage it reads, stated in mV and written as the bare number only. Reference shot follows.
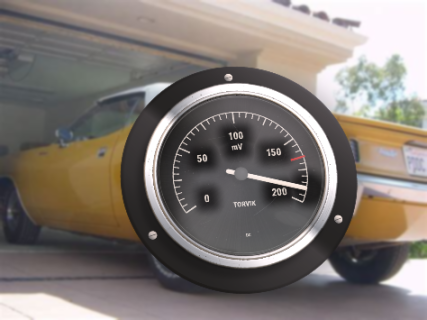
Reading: 190
